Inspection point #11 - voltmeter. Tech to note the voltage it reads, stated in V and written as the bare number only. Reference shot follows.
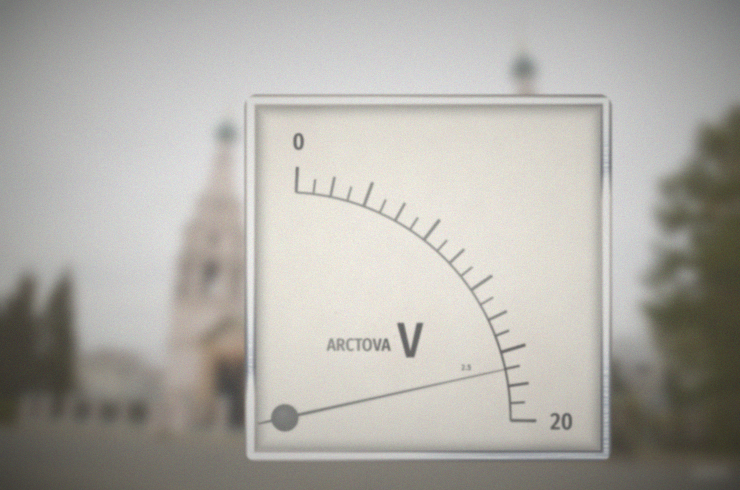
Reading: 17
